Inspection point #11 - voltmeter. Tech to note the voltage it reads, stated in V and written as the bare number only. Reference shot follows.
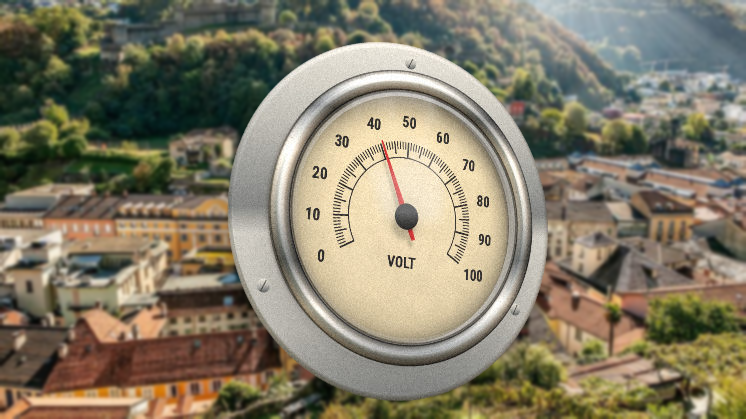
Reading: 40
